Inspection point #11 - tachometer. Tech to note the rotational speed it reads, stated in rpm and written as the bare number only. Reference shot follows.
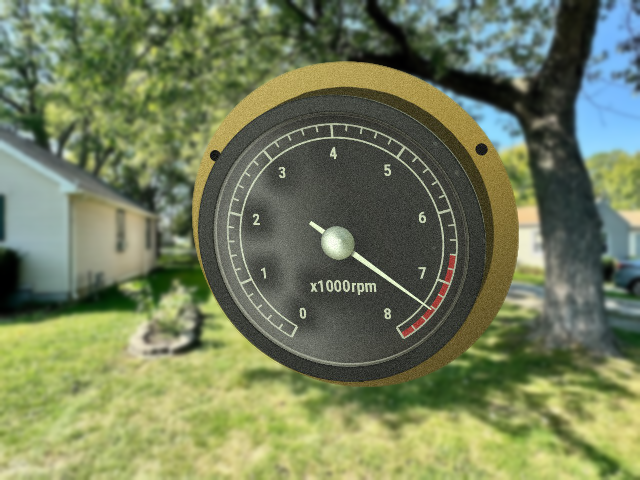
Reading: 7400
